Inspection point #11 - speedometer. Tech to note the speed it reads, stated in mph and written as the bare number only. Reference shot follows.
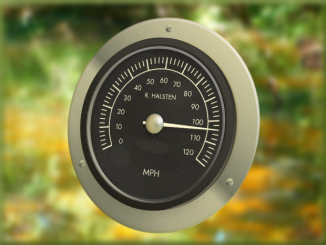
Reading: 104
